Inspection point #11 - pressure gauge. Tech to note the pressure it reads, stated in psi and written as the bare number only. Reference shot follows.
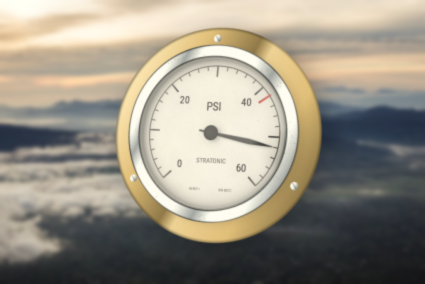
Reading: 52
